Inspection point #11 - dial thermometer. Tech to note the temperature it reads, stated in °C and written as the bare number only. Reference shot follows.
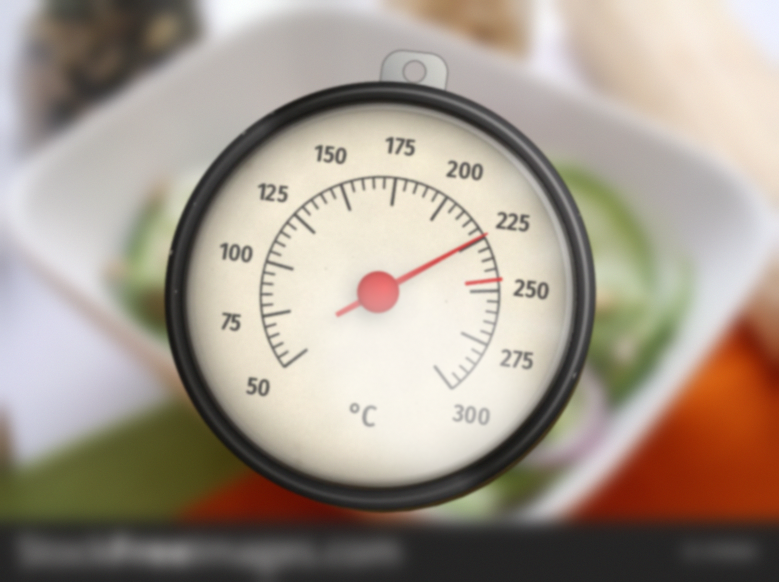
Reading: 225
